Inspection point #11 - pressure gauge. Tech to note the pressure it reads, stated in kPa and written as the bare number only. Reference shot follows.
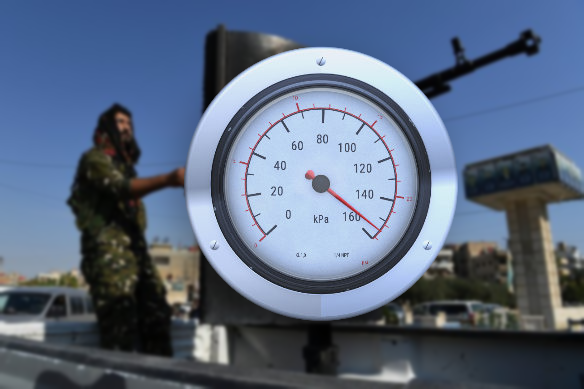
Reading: 155
